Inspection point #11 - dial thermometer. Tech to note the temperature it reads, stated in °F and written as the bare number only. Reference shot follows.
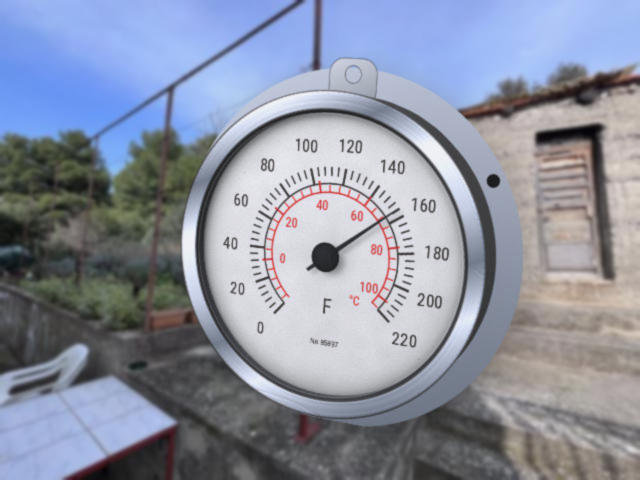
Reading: 156
